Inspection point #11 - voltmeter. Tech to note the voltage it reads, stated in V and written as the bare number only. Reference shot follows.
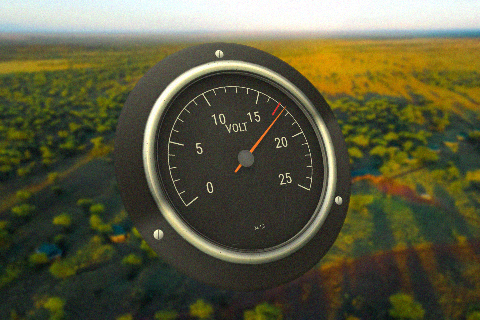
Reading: 17.5
